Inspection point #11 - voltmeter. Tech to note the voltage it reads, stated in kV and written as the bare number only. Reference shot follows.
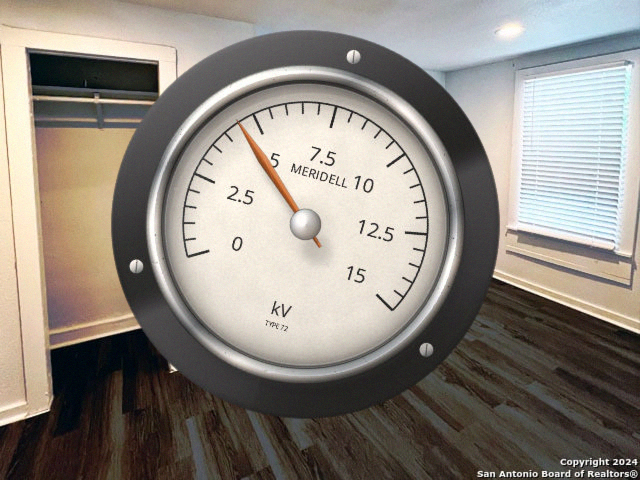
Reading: 4.5
